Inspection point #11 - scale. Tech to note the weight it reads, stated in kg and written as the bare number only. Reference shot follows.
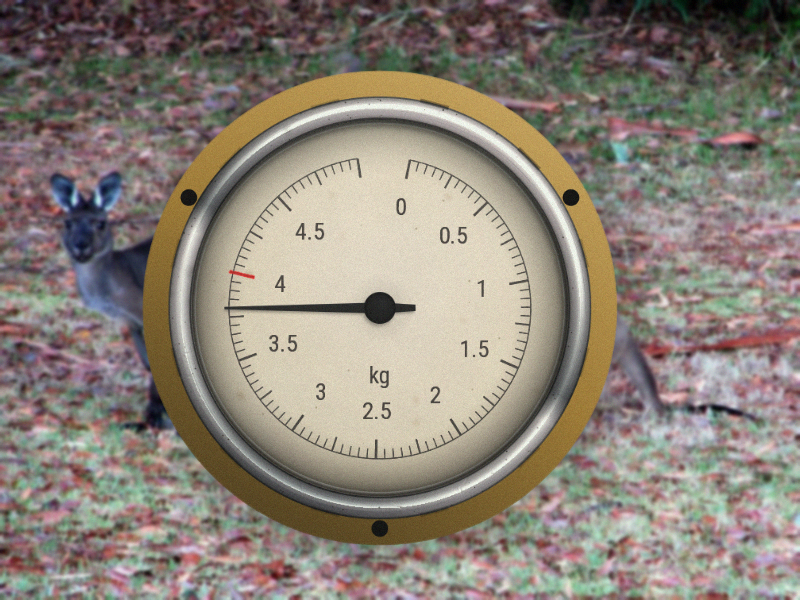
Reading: 3.8
